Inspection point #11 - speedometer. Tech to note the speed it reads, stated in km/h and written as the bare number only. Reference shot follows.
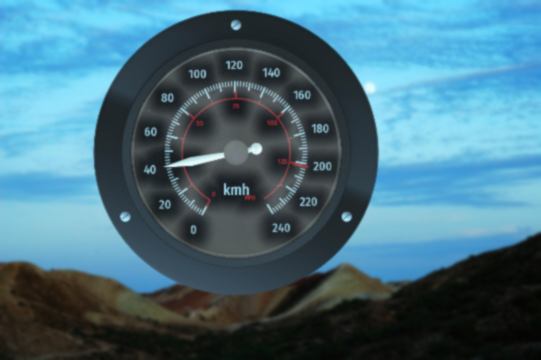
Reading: 40
